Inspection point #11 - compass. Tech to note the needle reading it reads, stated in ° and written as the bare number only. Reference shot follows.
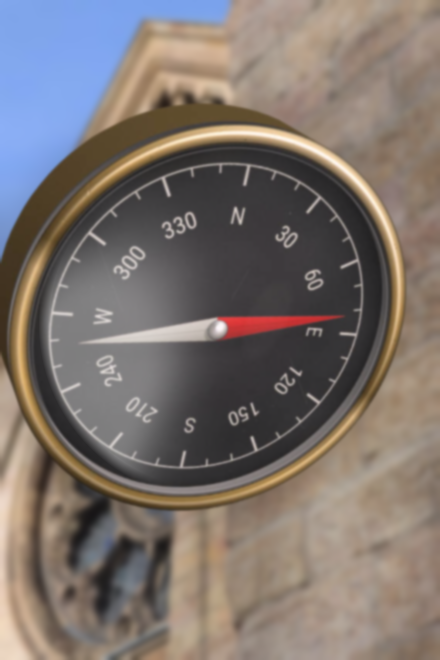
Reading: 80
